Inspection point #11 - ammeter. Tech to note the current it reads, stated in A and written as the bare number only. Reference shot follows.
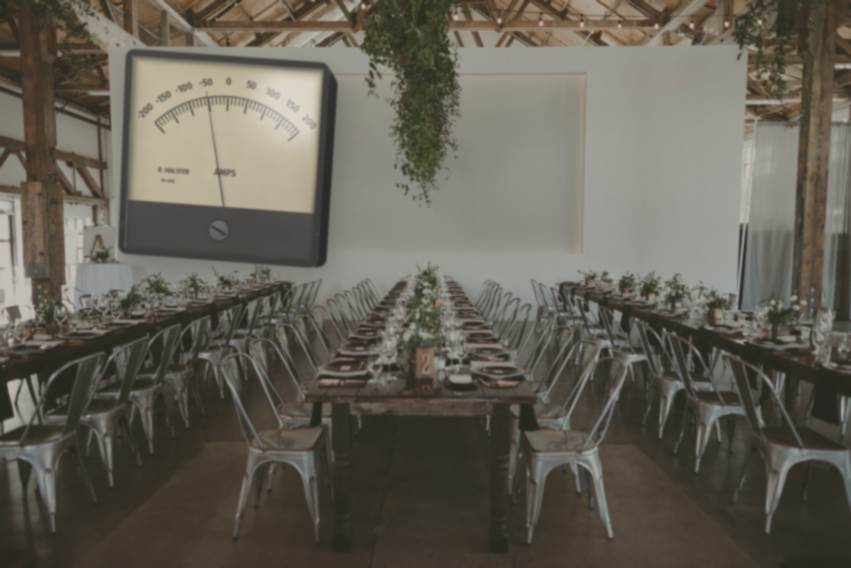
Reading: -50
